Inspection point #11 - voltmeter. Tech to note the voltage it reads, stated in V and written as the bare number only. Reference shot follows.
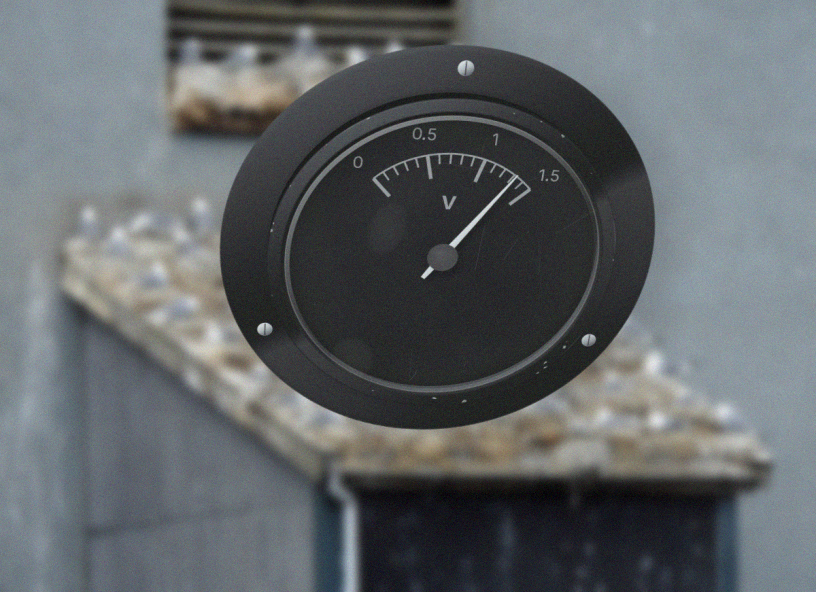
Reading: 1.3
